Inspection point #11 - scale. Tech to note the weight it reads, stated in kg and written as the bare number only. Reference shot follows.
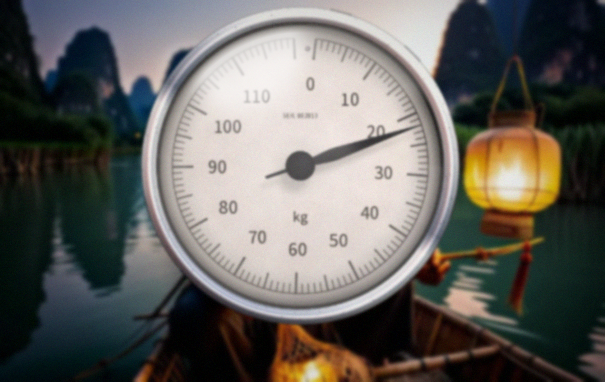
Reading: 22
